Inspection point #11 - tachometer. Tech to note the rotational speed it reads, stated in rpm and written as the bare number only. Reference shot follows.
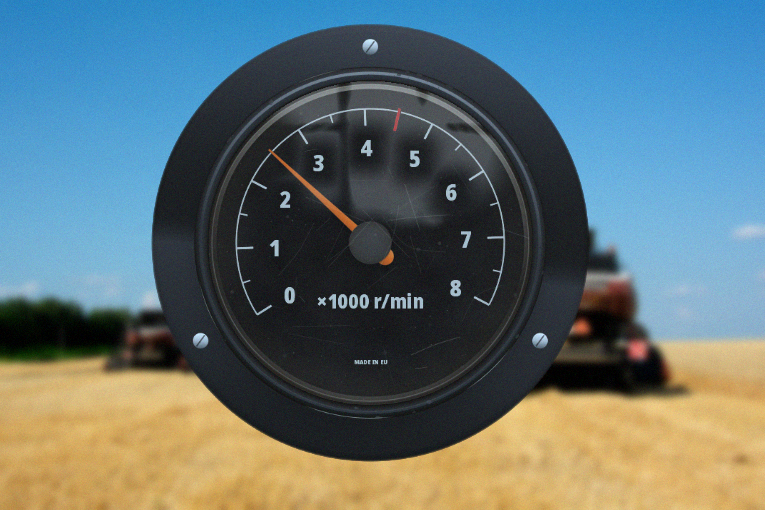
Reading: 2500
